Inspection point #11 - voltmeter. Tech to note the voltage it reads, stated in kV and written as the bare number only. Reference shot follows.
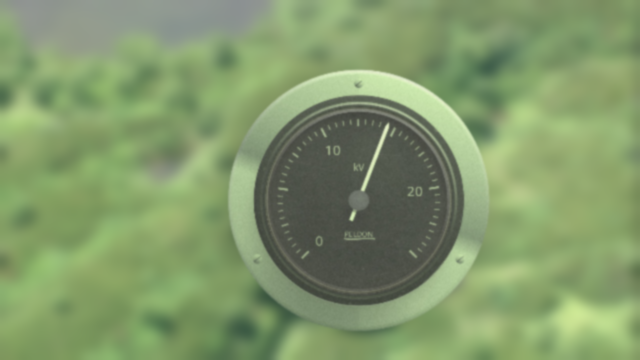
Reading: 14.5
